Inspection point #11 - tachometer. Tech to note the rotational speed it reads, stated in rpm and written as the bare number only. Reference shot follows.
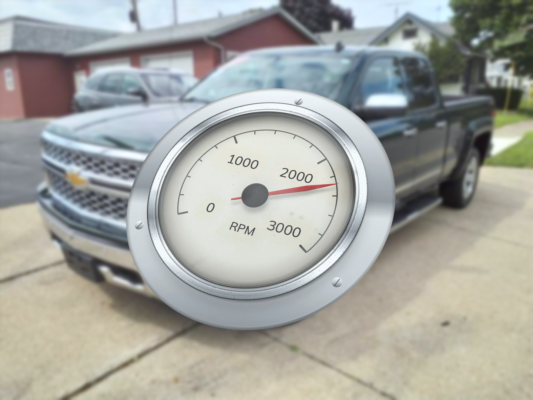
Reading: 2300
